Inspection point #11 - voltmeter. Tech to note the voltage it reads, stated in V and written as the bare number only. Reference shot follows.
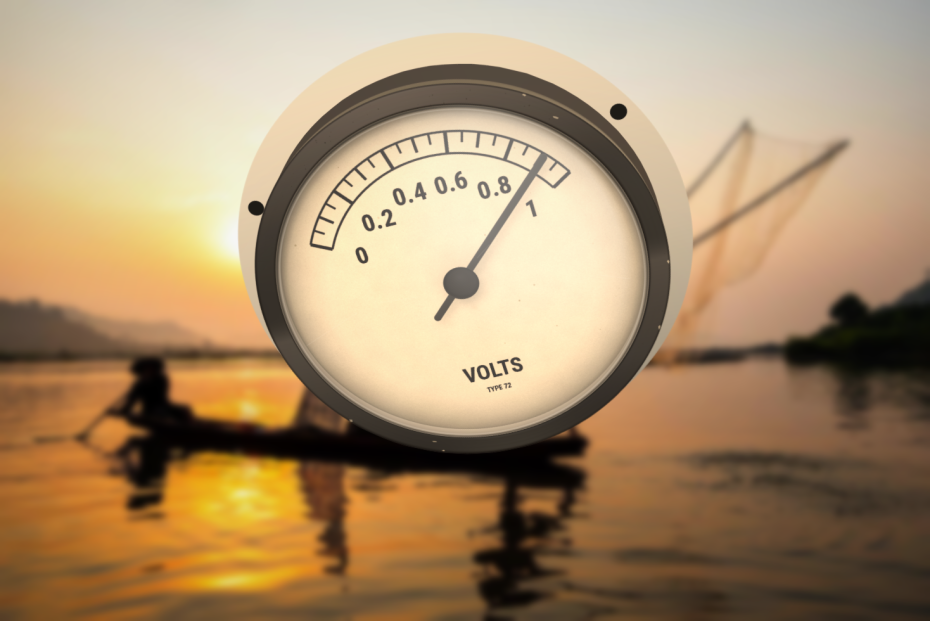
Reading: 0.9
